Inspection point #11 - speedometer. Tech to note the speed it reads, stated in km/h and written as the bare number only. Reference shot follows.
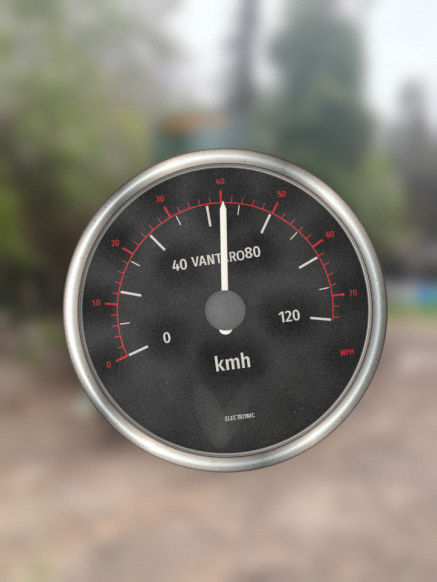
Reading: 65
